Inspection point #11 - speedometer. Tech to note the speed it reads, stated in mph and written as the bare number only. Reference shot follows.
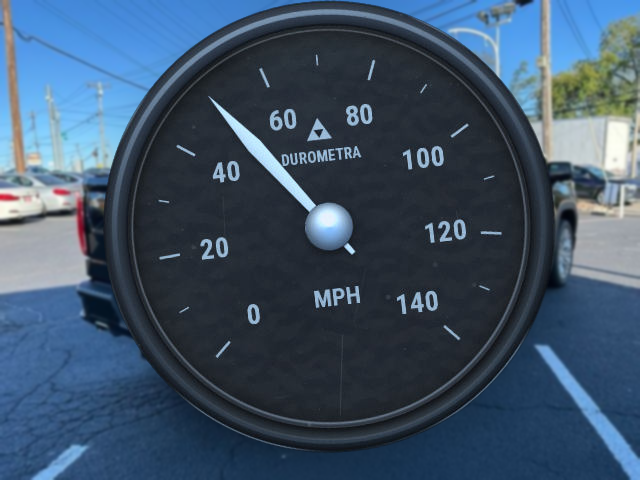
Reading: 50
